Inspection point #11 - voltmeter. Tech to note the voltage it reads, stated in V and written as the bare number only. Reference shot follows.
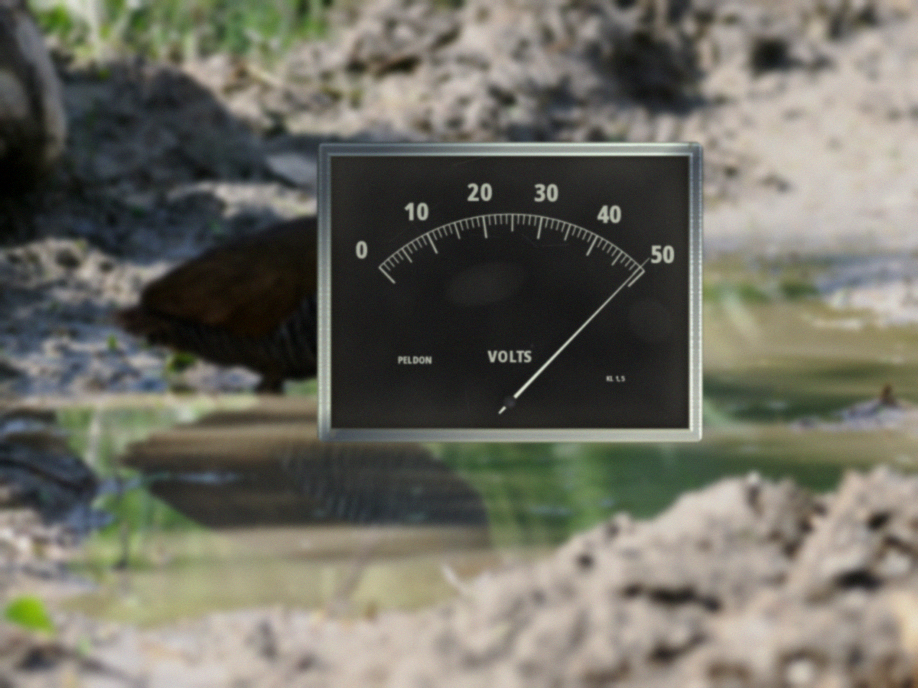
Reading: 49
